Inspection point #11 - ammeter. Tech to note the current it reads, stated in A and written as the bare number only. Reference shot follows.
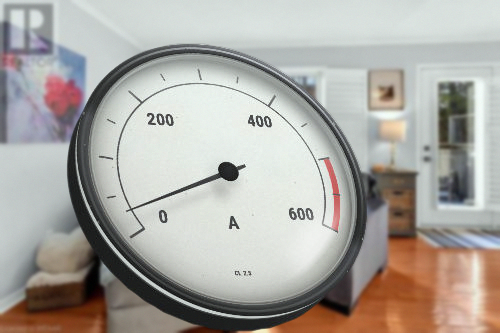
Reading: 25
